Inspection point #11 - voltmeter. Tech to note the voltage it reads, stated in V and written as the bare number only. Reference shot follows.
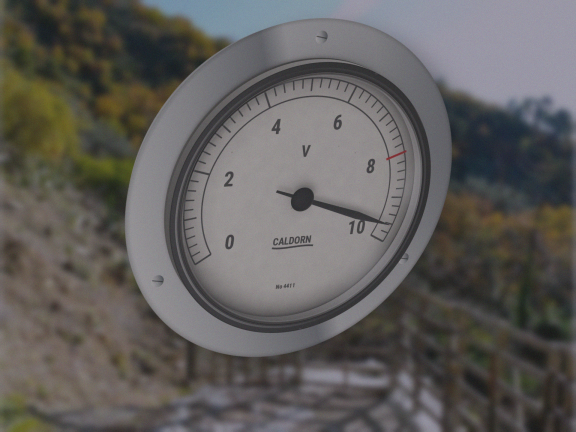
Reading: 9.6
